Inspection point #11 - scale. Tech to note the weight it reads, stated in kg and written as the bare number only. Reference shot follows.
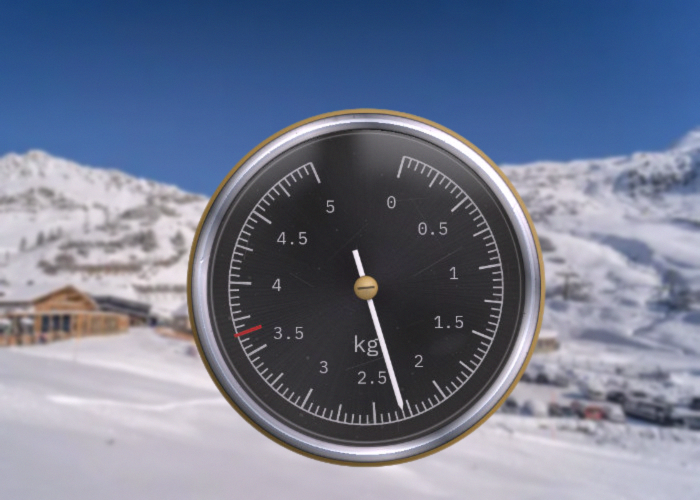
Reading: 2.3
